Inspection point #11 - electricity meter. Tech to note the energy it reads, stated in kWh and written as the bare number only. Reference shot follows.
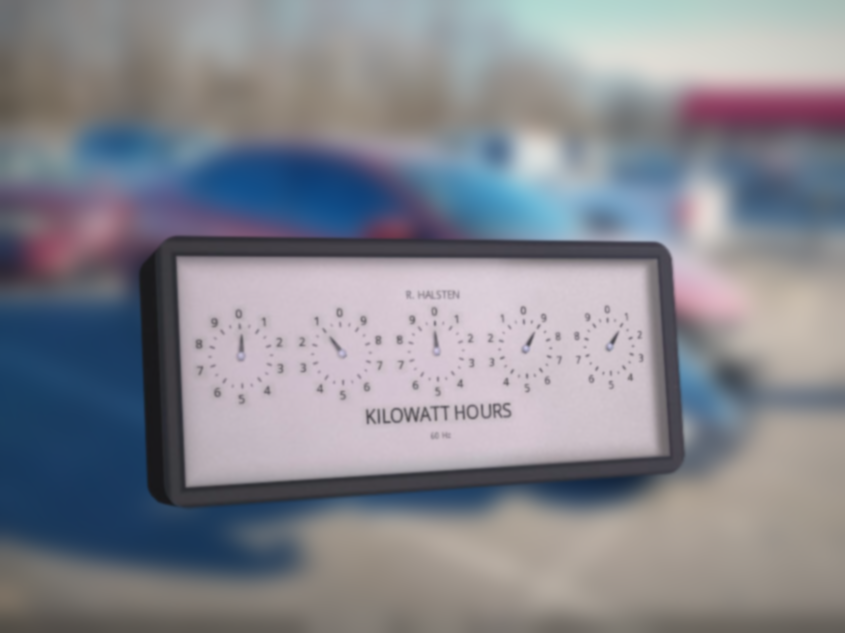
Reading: 991
